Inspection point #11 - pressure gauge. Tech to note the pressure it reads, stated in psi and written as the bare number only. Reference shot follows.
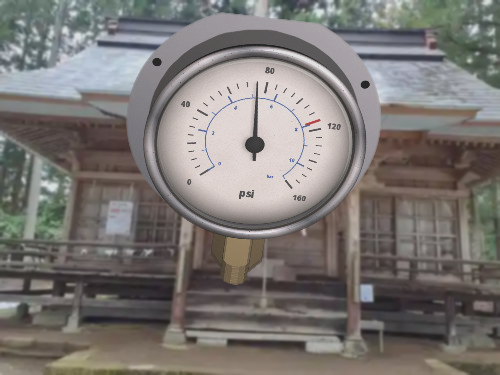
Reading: 75
